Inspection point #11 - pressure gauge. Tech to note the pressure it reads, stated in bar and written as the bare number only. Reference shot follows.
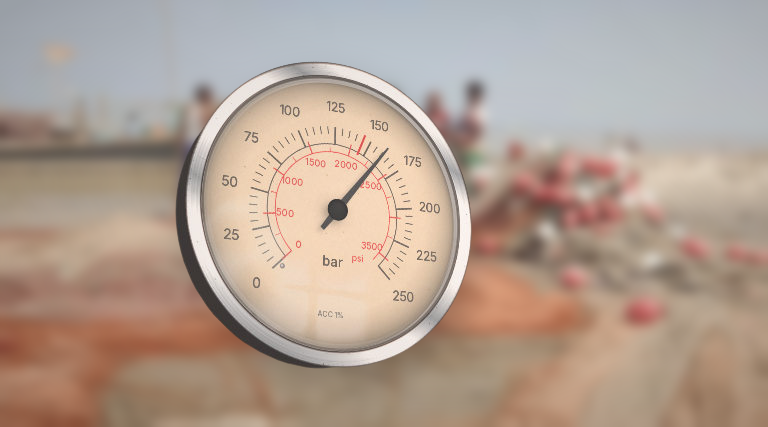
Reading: 160
